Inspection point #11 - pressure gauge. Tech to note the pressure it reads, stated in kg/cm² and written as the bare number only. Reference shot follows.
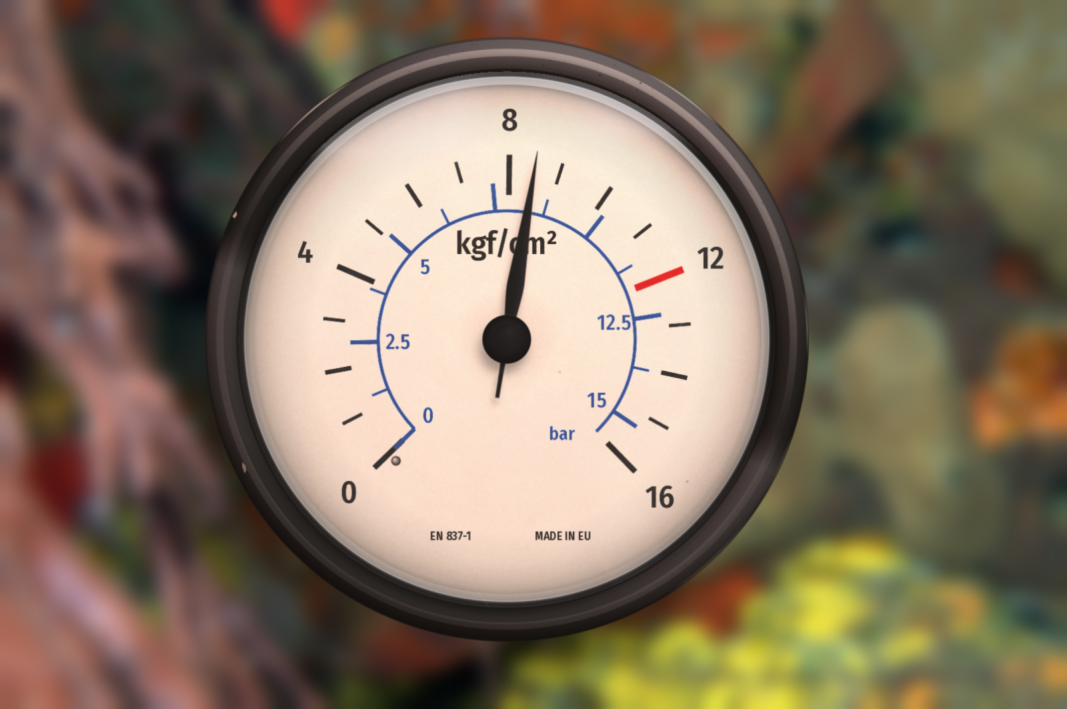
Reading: 8.5
